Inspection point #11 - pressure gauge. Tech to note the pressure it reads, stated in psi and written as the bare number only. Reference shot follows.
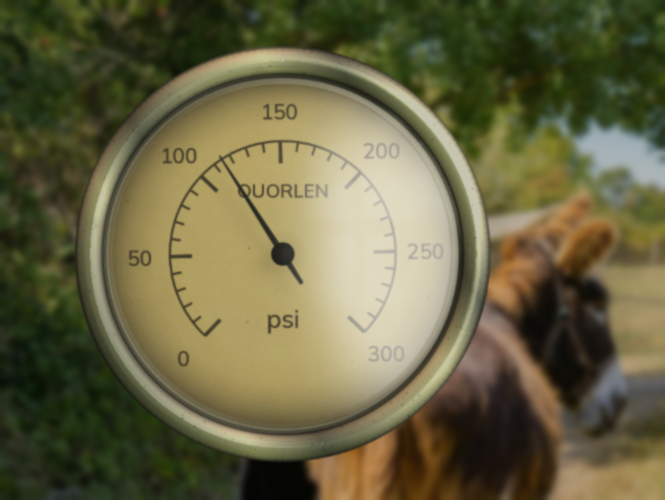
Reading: 115
